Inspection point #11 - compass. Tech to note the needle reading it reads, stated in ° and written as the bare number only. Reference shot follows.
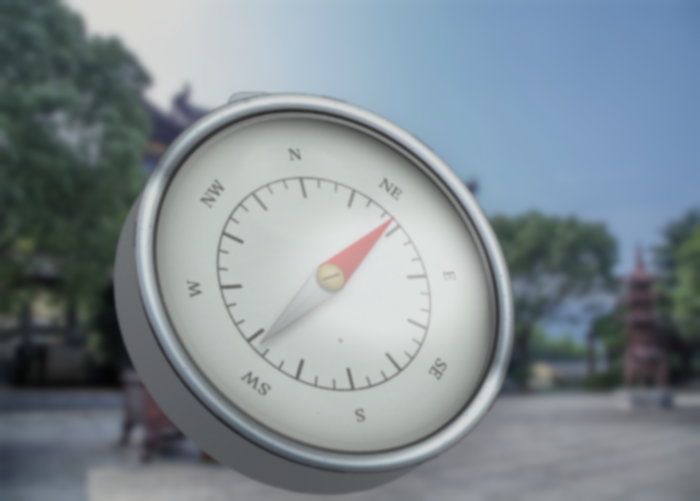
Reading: 55
